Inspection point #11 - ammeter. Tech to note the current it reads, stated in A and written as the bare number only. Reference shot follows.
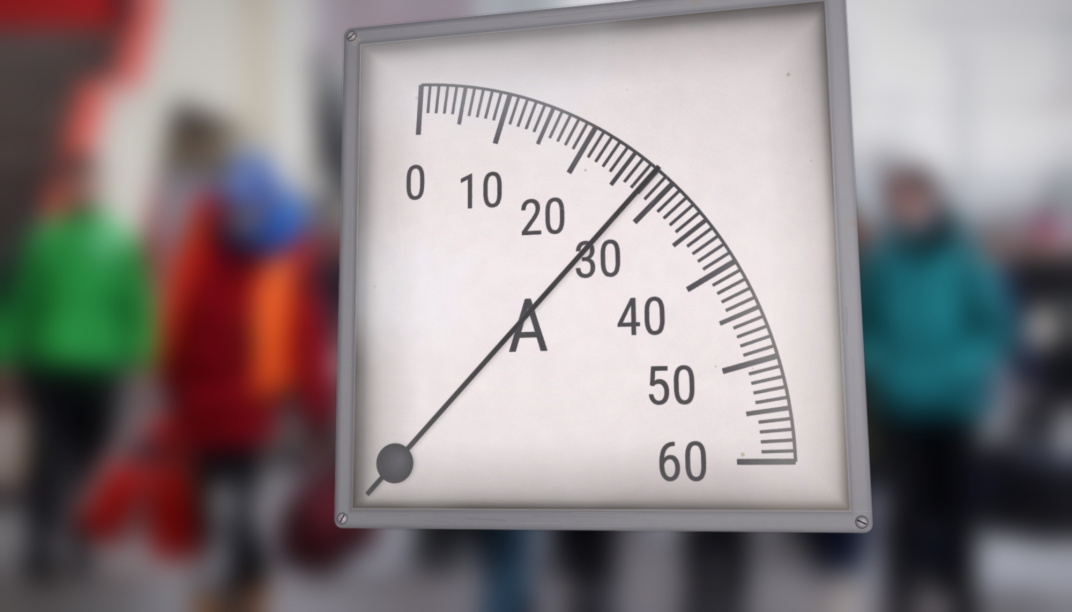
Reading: 28
